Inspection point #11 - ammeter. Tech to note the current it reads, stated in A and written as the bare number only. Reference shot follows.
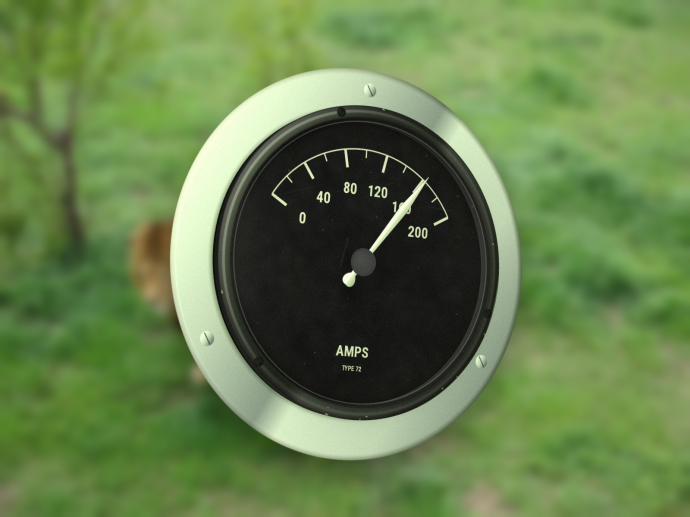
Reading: 160
